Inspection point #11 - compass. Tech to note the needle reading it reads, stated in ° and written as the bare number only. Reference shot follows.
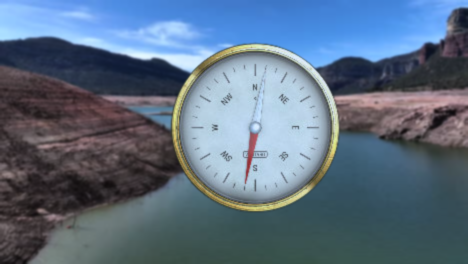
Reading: 190
